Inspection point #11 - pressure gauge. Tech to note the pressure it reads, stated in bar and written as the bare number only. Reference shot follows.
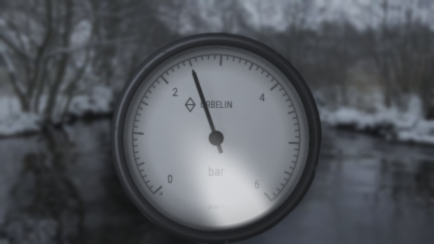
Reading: 2.5
